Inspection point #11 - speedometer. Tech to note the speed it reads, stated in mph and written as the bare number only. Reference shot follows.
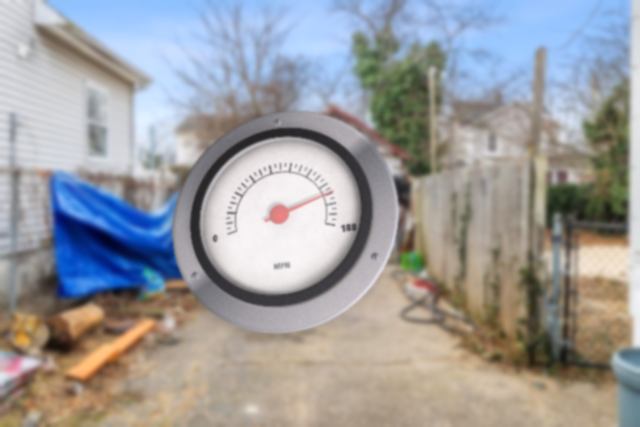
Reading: 150
